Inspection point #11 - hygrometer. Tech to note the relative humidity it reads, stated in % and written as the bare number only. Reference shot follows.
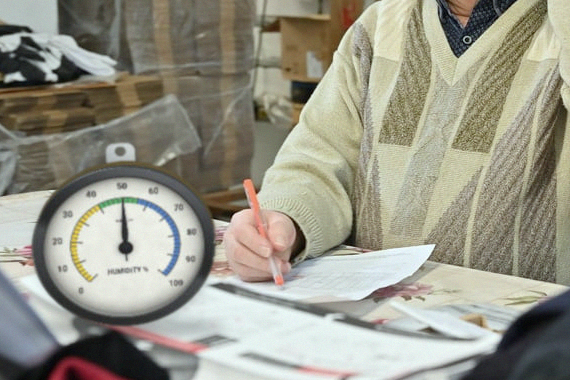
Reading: 50
